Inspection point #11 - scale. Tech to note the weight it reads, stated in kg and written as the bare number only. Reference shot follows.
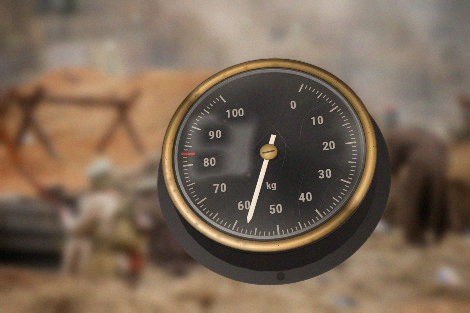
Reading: 57
